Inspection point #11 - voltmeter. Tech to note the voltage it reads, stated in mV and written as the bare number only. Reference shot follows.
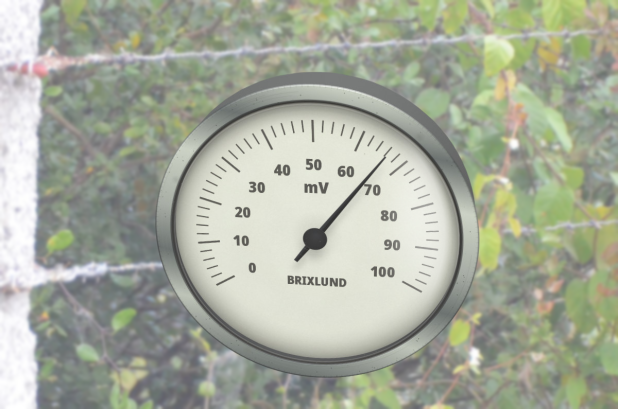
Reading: 66
